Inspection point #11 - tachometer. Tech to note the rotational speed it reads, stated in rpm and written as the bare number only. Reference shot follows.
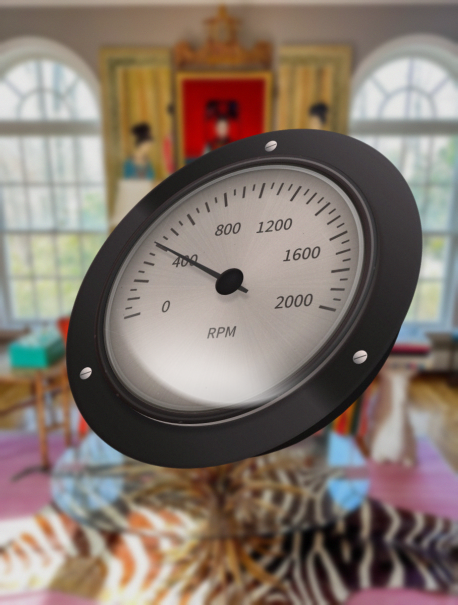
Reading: 400
